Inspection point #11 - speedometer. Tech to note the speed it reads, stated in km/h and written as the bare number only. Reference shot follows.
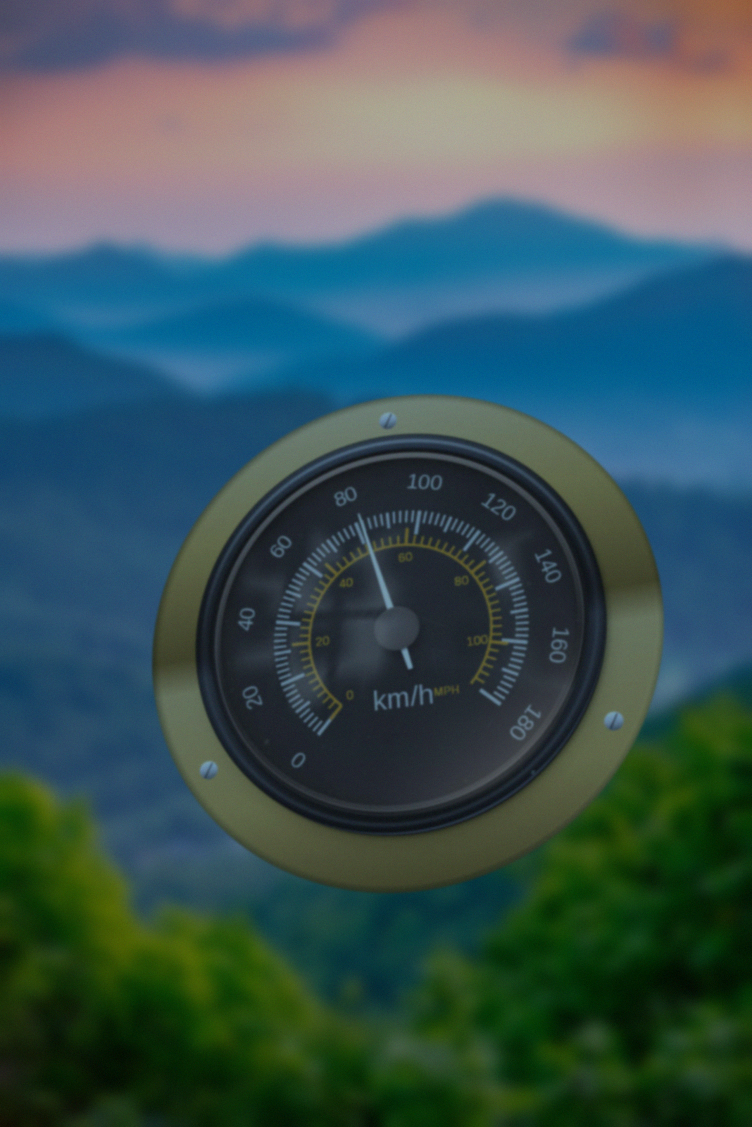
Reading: 82
